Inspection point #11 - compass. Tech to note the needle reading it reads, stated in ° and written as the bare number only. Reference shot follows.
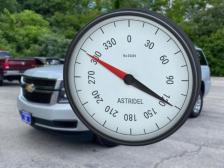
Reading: 300
